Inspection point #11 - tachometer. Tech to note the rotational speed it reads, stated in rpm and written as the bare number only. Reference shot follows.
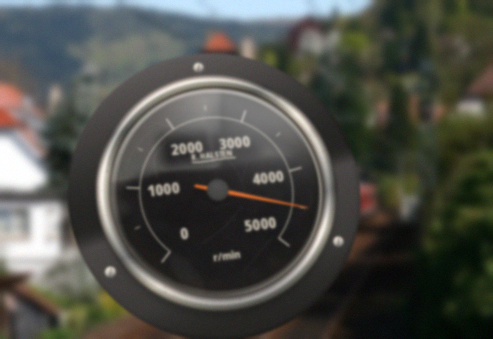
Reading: 4500
